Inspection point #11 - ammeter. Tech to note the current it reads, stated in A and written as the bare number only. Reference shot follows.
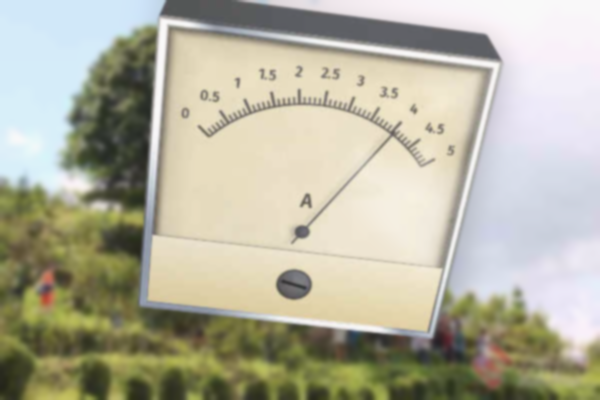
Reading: 4
